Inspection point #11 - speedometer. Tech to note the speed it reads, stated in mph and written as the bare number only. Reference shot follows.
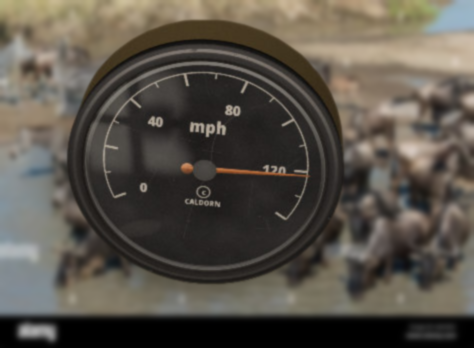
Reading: 120
